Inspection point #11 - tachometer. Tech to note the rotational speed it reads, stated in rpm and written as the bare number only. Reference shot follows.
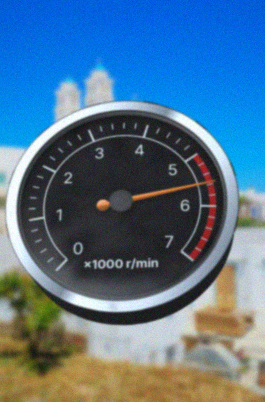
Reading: 5600
